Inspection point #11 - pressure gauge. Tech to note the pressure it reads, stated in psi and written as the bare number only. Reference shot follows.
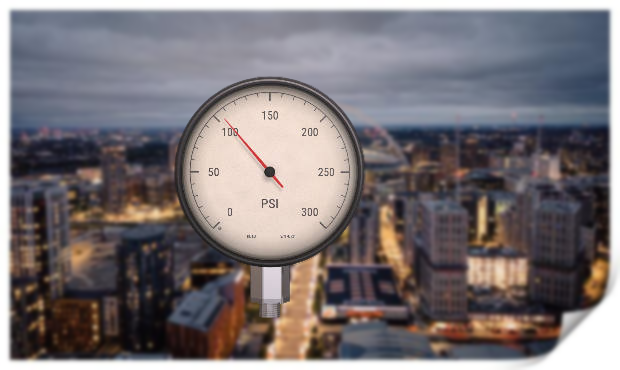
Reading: 105
